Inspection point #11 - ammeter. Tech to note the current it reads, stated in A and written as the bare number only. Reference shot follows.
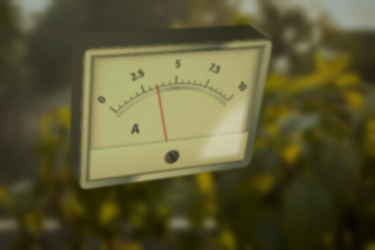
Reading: 3.5
